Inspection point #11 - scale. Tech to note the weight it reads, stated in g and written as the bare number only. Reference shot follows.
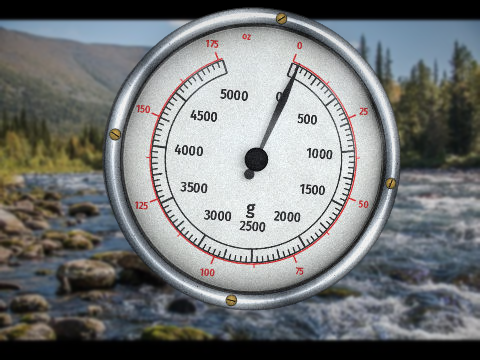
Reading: 50
